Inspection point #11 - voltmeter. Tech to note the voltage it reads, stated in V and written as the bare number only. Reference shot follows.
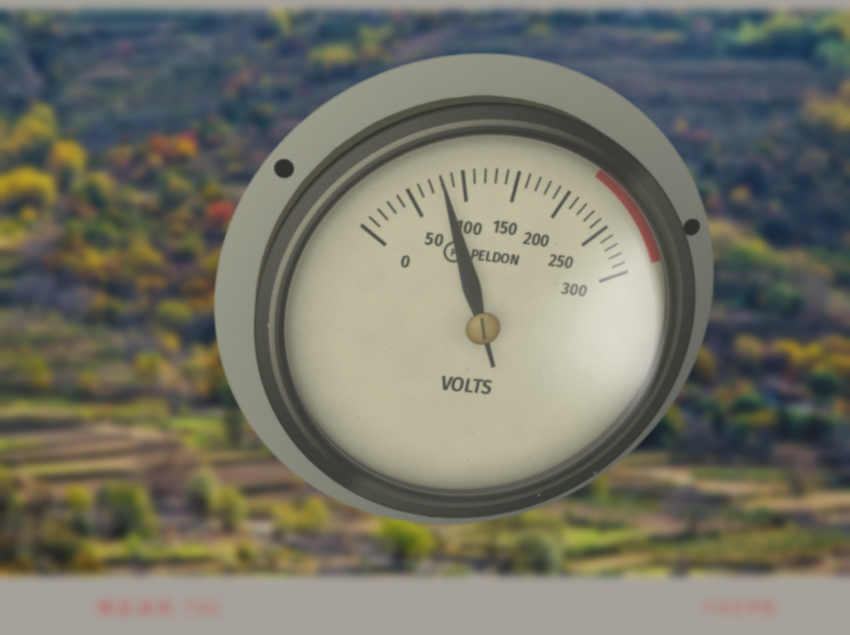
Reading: 80
